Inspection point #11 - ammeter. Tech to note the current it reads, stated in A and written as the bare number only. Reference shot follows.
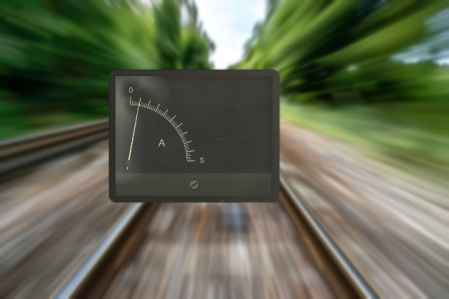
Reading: 0.5
